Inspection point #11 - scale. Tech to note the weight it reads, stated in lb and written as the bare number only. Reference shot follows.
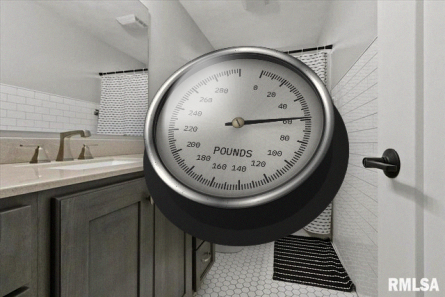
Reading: 60
